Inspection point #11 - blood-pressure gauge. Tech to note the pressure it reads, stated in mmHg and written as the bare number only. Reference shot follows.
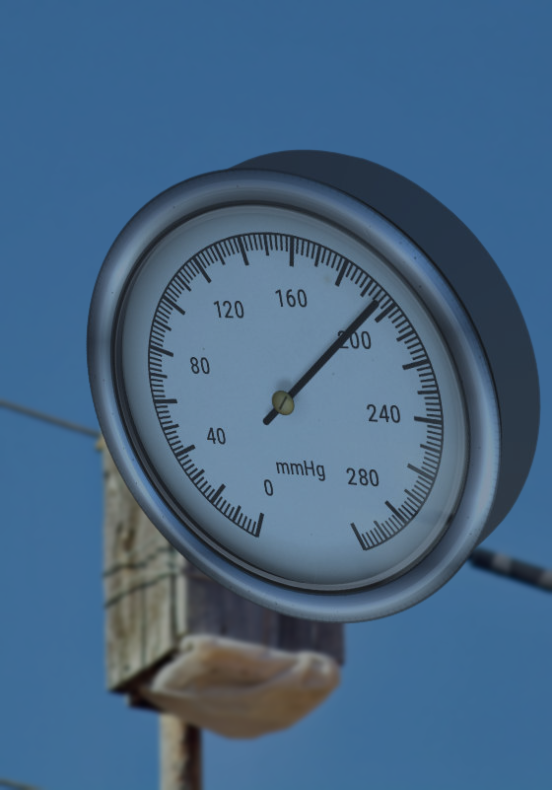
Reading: 196
